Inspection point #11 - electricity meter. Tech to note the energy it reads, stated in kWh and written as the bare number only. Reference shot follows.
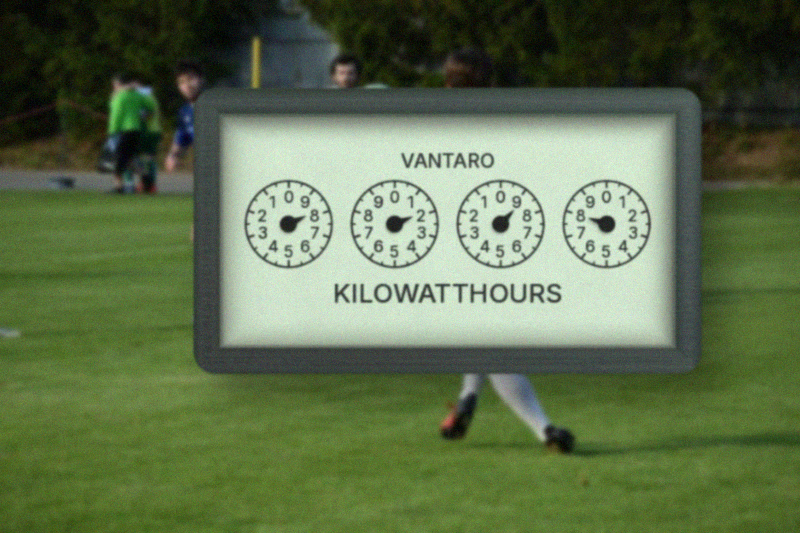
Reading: 8188
